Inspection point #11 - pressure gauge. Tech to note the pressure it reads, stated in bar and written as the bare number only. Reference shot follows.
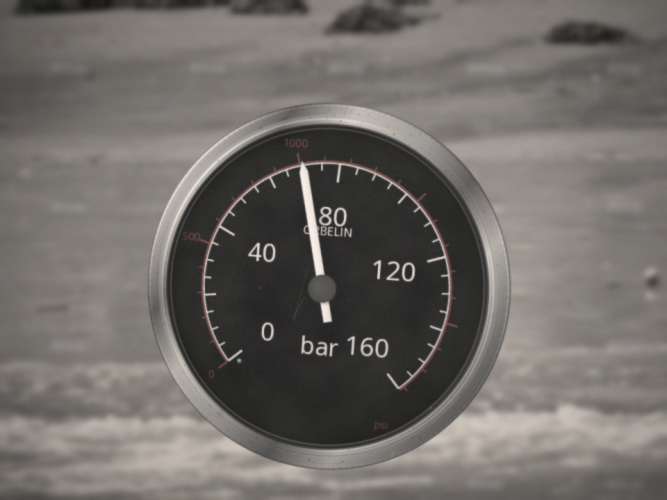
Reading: 70
